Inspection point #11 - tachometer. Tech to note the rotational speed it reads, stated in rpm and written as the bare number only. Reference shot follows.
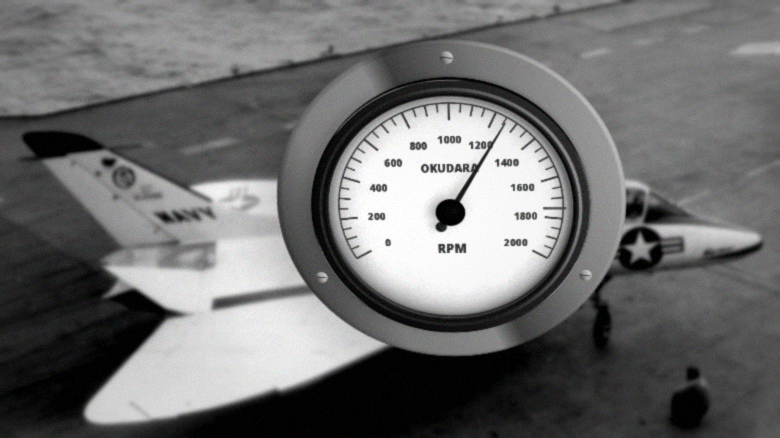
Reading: 1250
